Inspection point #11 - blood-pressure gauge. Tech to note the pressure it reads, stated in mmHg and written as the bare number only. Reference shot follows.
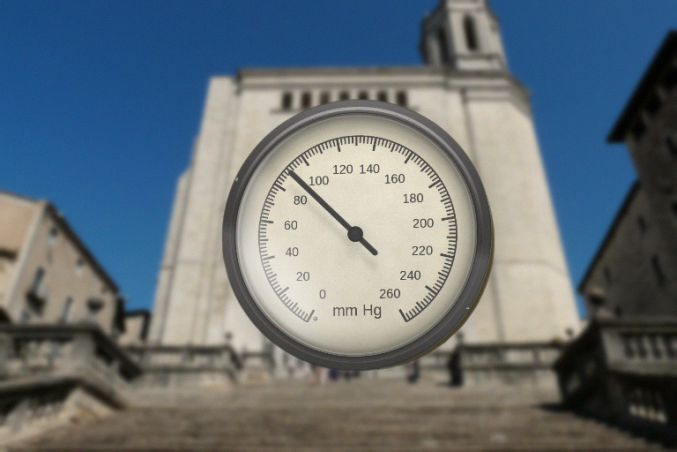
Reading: 90
